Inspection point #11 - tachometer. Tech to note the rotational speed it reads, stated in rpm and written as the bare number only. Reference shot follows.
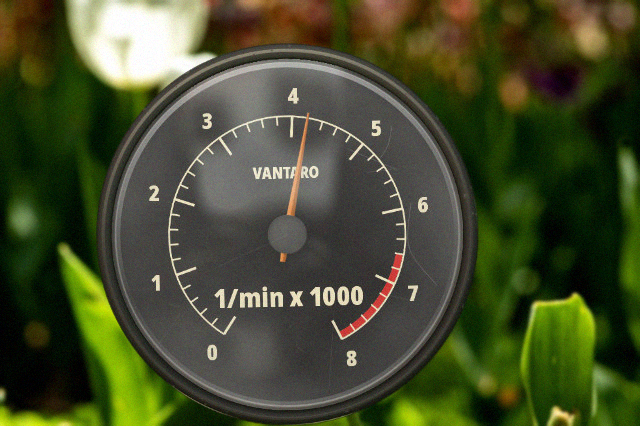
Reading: 4200
